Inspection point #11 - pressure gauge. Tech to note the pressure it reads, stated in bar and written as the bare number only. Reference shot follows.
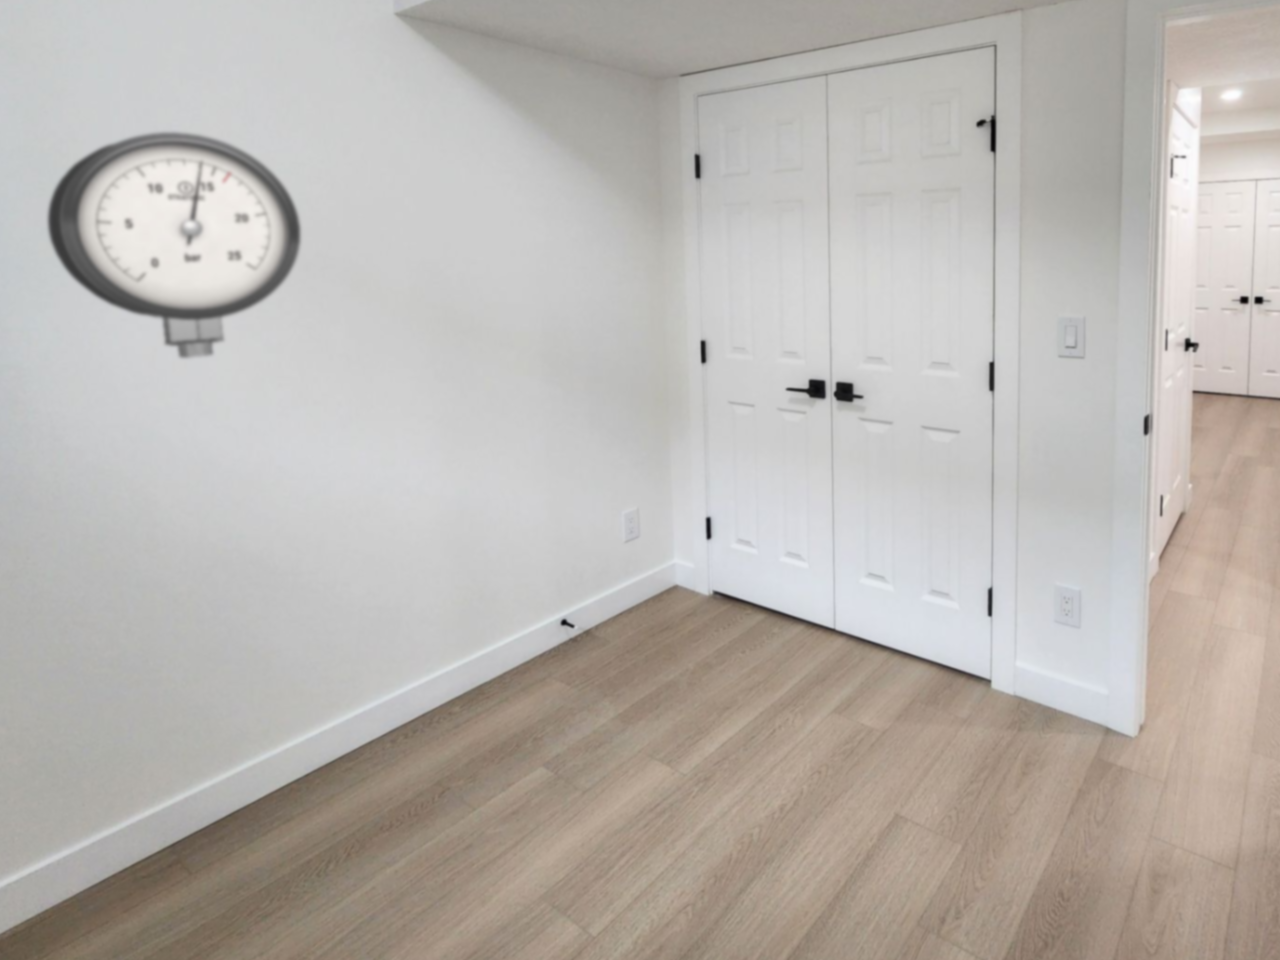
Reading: 14
